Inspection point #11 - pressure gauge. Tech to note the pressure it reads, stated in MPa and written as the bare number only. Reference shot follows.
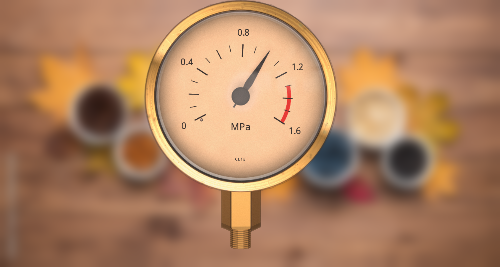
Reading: 1
